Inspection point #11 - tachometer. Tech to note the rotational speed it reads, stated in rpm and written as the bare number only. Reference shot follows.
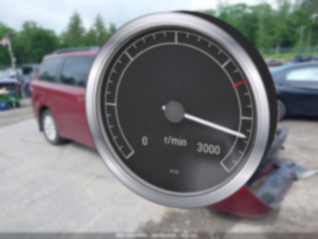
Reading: 2650
